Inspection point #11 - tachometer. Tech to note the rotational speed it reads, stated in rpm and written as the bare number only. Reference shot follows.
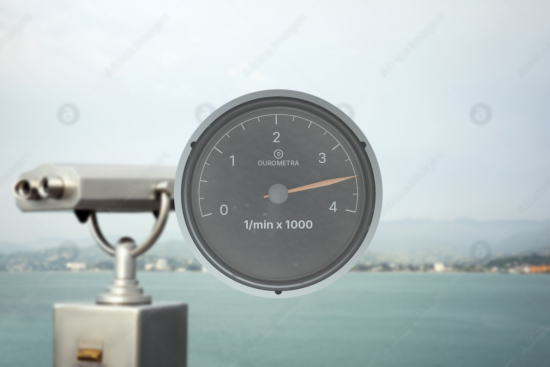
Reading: 3500
